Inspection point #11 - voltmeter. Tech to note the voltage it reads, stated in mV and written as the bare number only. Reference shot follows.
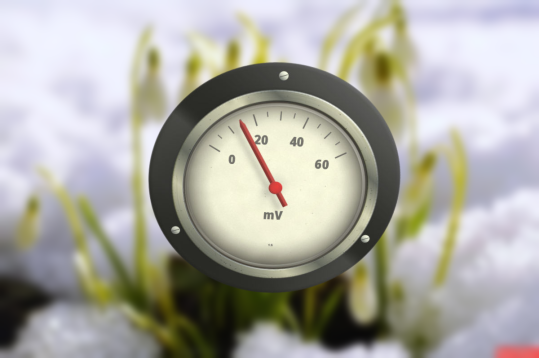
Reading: 15
